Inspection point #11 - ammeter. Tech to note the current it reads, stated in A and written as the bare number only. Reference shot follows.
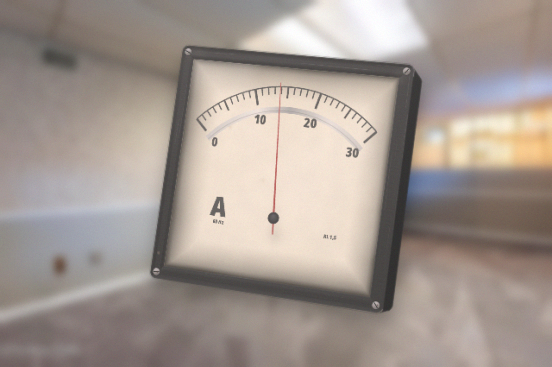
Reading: 14
